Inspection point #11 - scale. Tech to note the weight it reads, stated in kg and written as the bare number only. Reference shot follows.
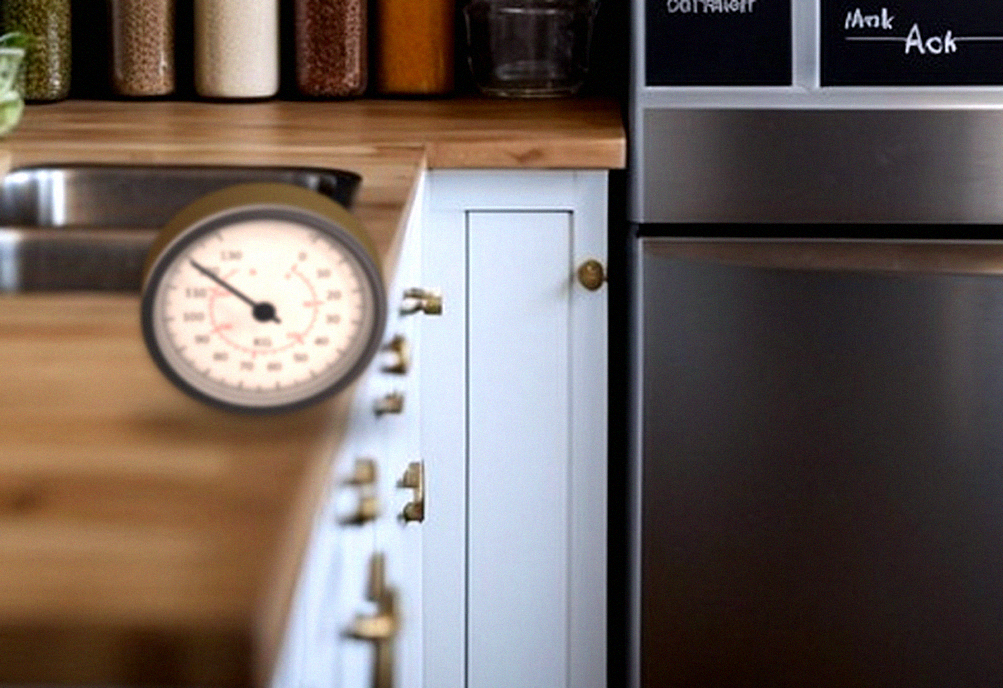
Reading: 120
